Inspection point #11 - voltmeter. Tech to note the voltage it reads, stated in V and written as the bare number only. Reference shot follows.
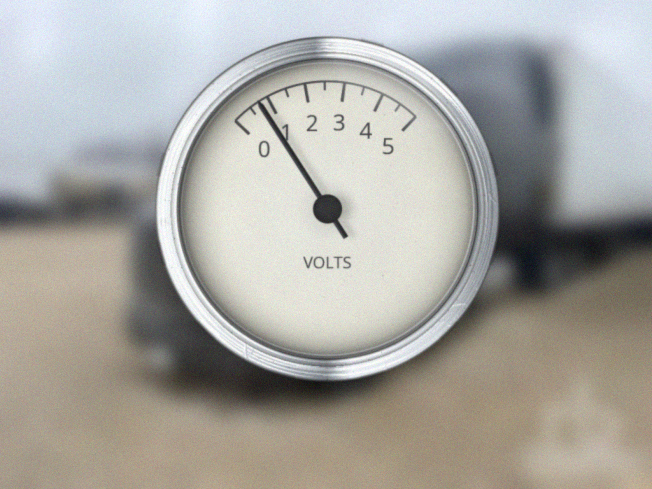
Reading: 0.75
